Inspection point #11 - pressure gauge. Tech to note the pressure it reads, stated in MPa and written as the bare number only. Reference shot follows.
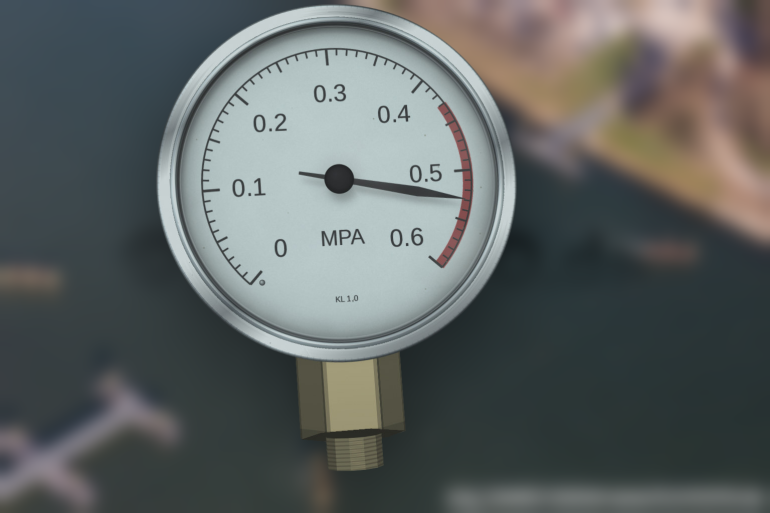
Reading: 0.53
